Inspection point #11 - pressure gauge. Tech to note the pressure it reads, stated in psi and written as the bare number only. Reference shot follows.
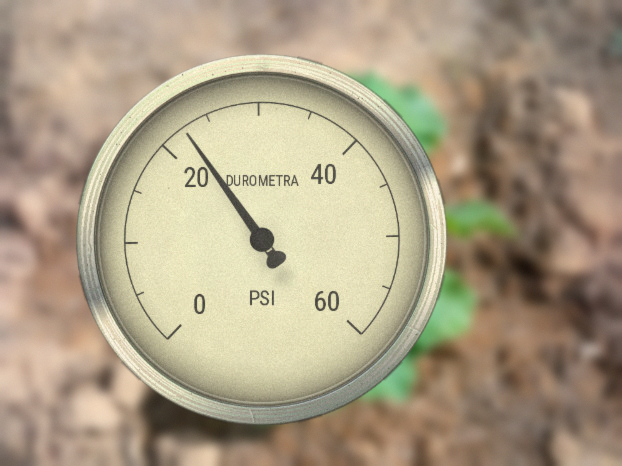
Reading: 22.5
